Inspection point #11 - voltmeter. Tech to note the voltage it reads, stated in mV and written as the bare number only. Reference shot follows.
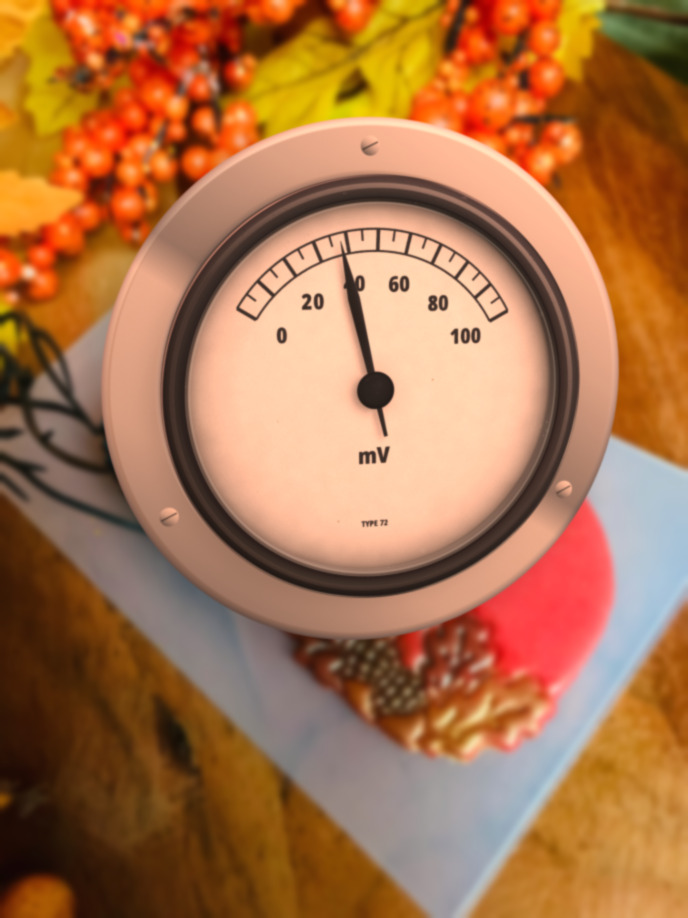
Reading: 37.5
